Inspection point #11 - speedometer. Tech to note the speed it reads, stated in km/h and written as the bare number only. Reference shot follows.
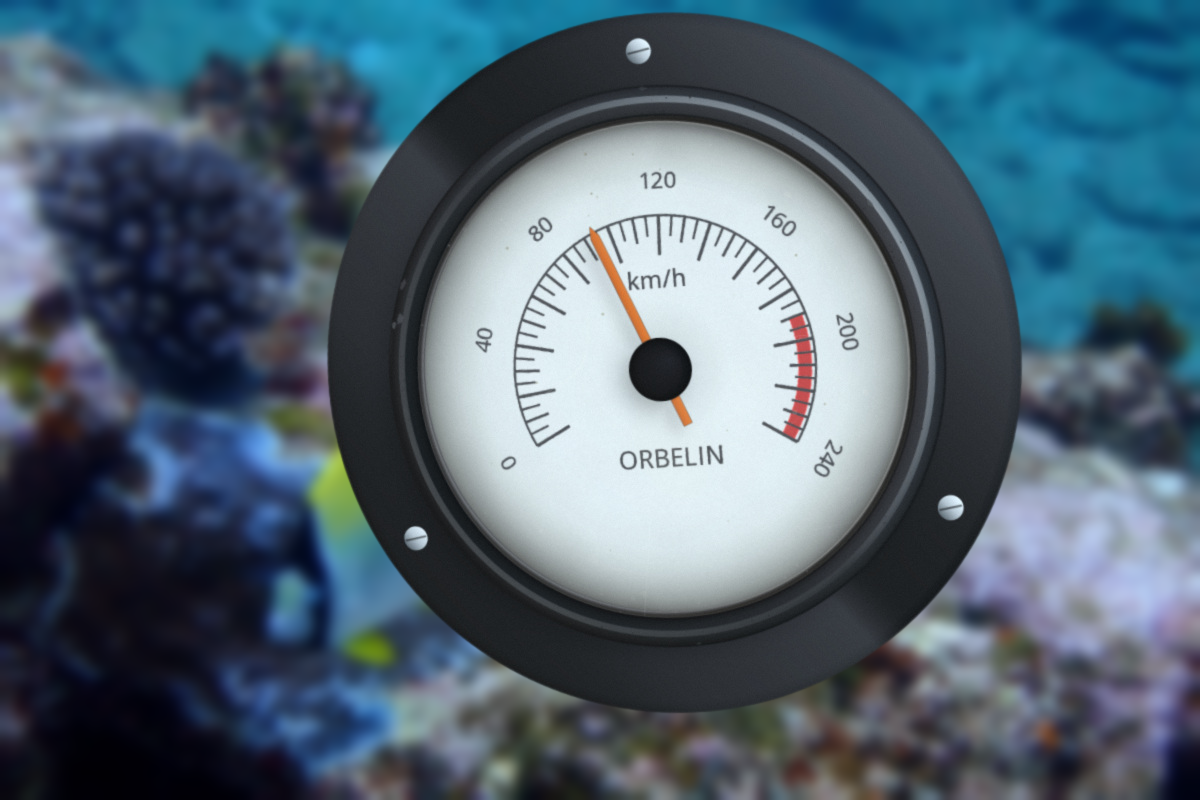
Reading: 95
